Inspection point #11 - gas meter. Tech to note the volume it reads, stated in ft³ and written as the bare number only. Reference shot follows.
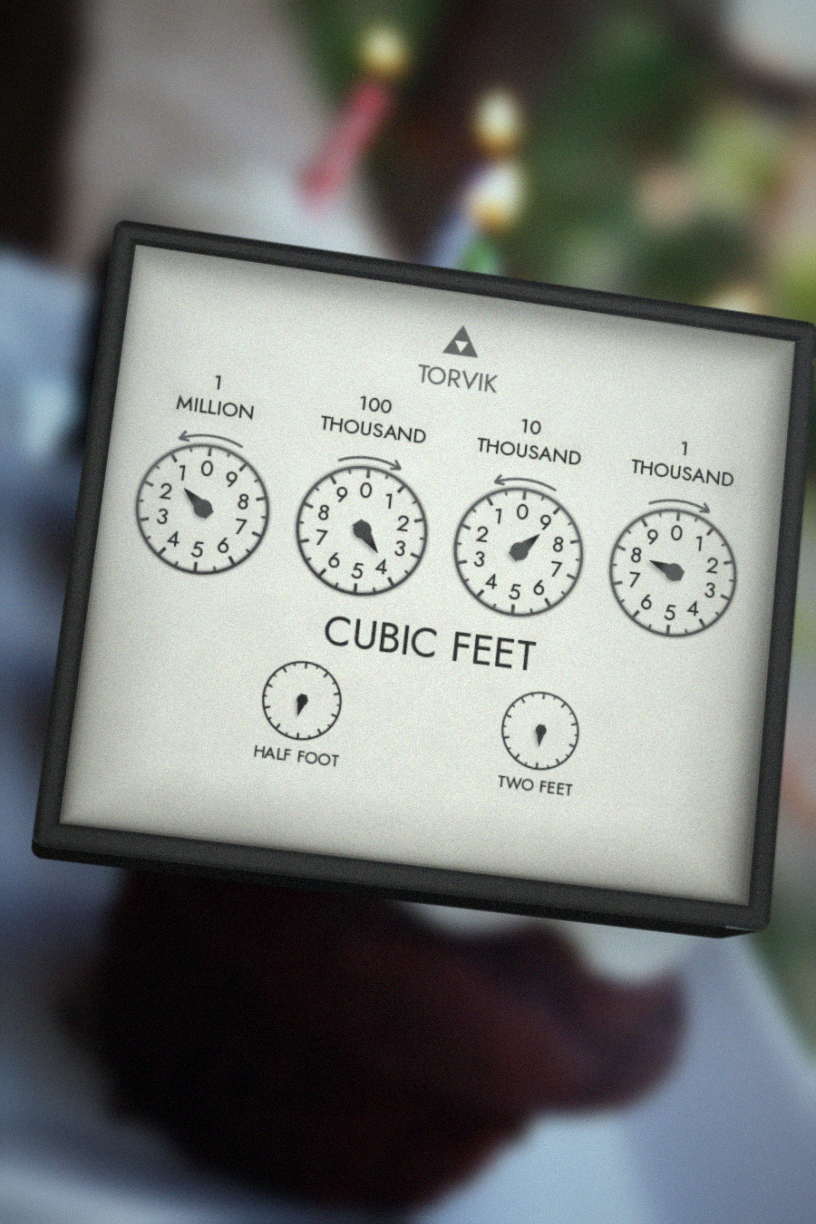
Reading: 138800
